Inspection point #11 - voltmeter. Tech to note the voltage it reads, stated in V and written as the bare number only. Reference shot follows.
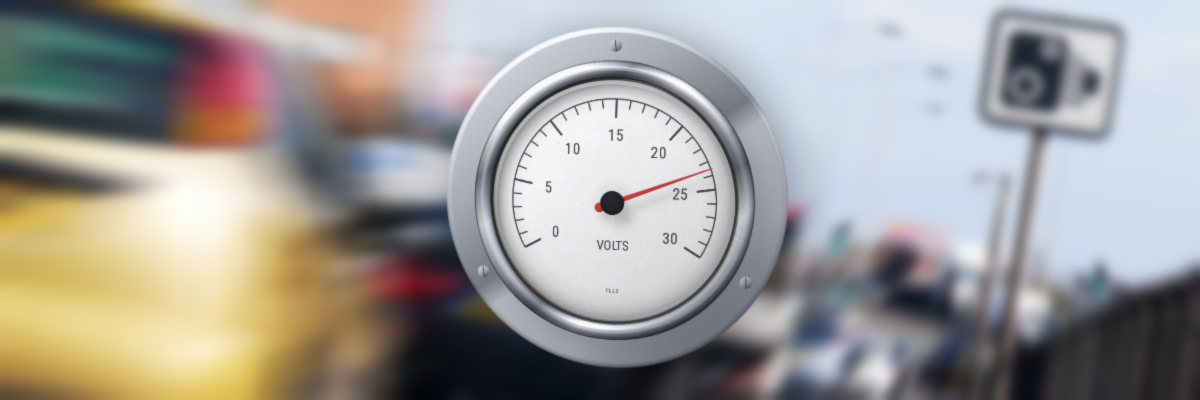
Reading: 23.5
